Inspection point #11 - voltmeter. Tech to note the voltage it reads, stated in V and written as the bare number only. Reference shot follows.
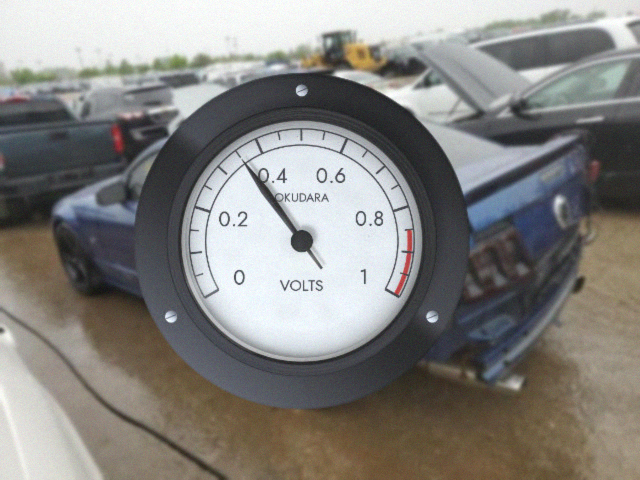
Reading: 0.35
